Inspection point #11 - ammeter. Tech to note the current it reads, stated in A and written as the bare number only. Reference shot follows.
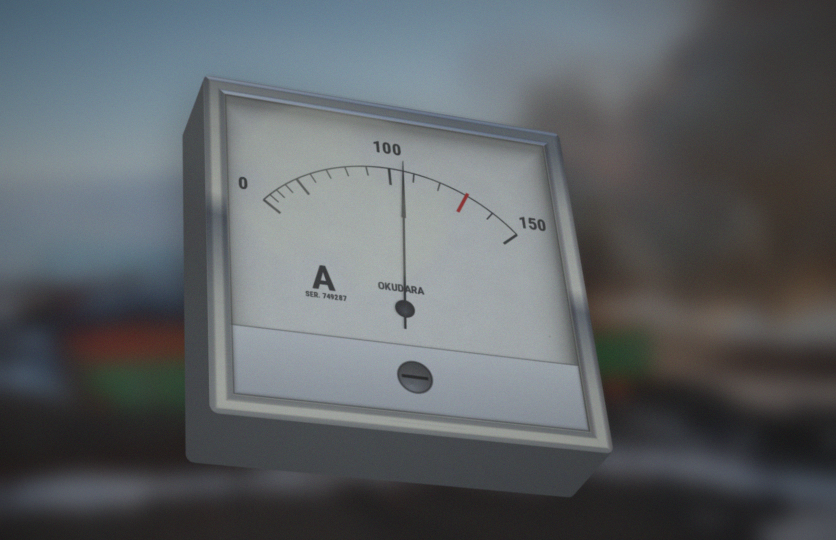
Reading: 105
